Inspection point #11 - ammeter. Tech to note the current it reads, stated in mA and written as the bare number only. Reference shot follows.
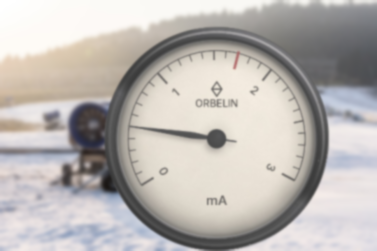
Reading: 0.5
